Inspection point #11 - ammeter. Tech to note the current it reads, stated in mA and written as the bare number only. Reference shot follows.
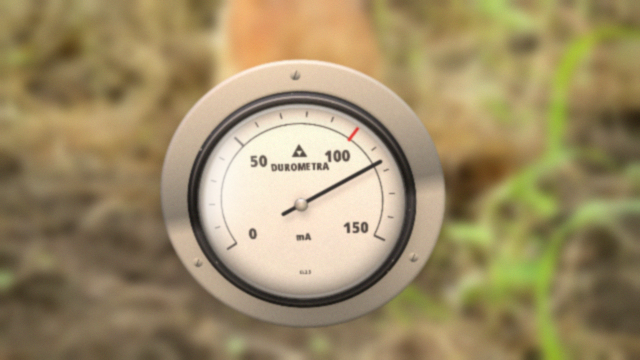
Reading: 115
